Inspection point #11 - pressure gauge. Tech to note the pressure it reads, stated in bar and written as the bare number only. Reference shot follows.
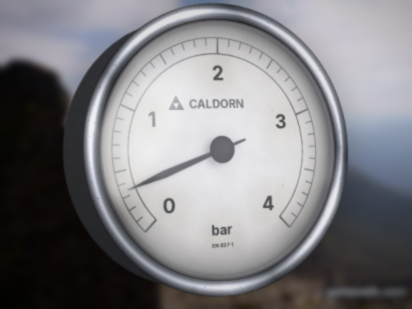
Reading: 0.35
